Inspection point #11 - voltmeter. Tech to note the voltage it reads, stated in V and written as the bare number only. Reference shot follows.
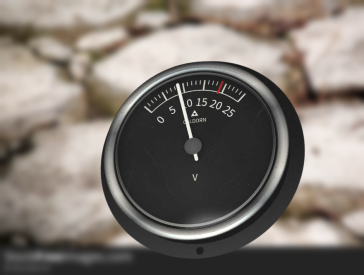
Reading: 9
